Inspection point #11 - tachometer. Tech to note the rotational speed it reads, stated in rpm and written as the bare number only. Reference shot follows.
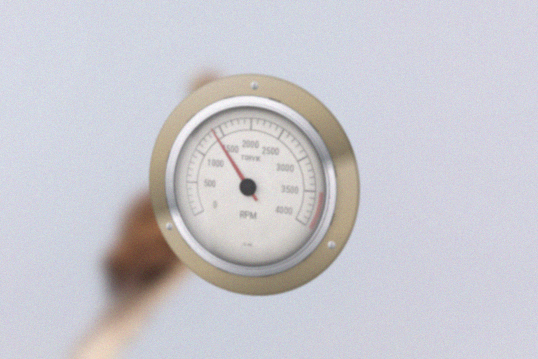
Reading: 1400
